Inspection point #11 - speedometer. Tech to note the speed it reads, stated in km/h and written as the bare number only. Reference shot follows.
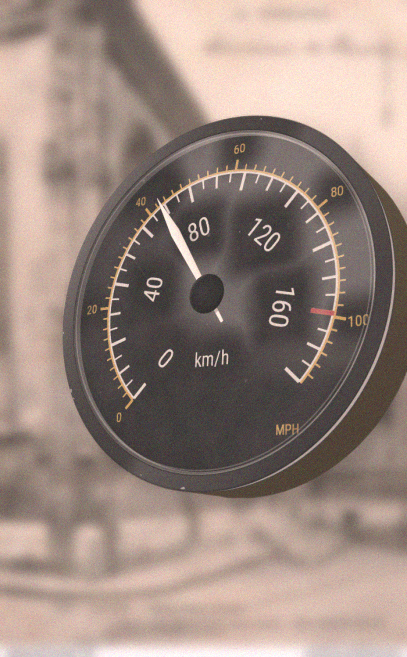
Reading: 70
